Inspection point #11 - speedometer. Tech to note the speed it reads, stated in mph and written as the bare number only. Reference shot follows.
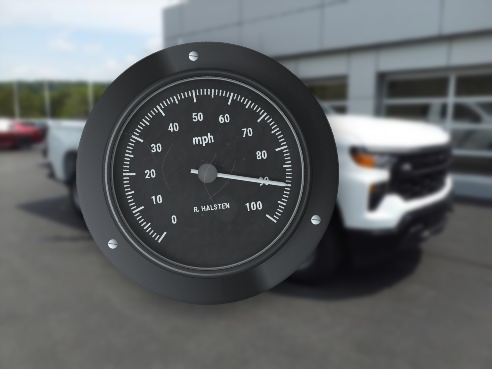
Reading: 90
